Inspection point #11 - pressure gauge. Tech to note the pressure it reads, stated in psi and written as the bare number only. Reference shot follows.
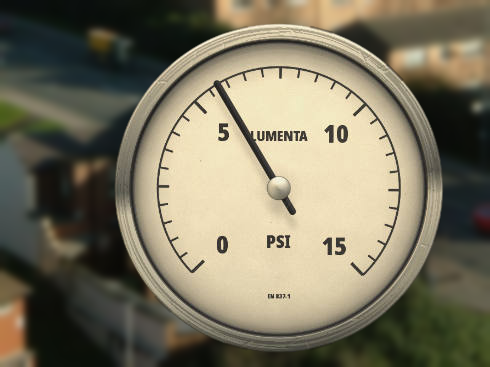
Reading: 5.75
